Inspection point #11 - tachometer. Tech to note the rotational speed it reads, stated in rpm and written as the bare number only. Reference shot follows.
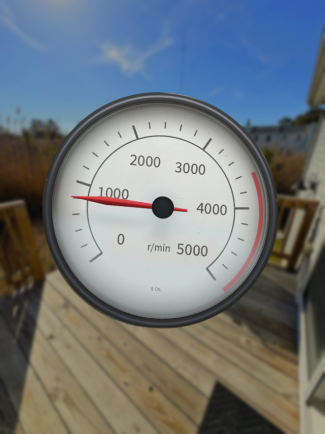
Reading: 800
